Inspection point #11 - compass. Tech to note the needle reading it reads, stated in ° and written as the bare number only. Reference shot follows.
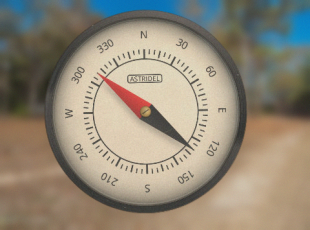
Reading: 310
